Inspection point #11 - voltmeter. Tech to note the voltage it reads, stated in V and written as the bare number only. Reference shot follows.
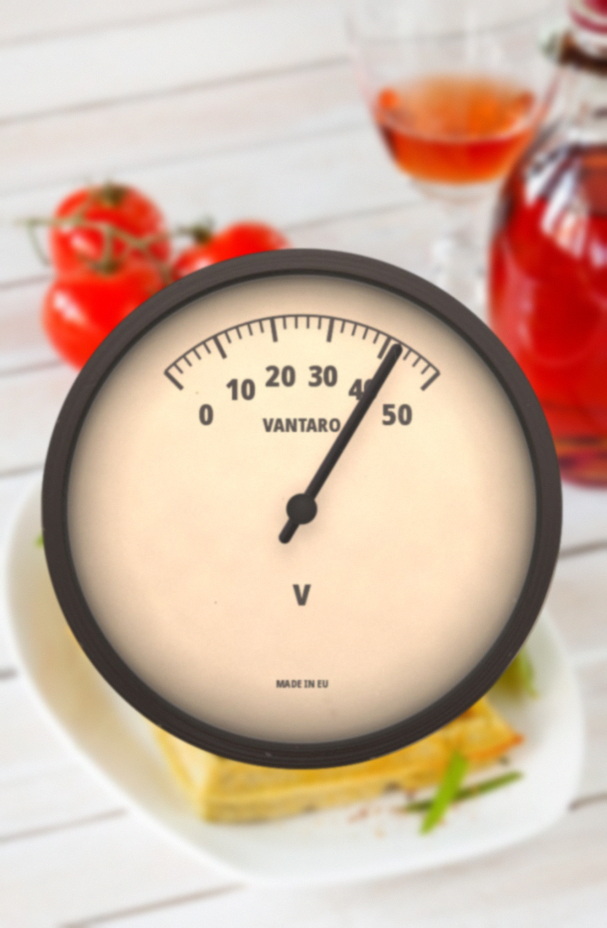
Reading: 42
